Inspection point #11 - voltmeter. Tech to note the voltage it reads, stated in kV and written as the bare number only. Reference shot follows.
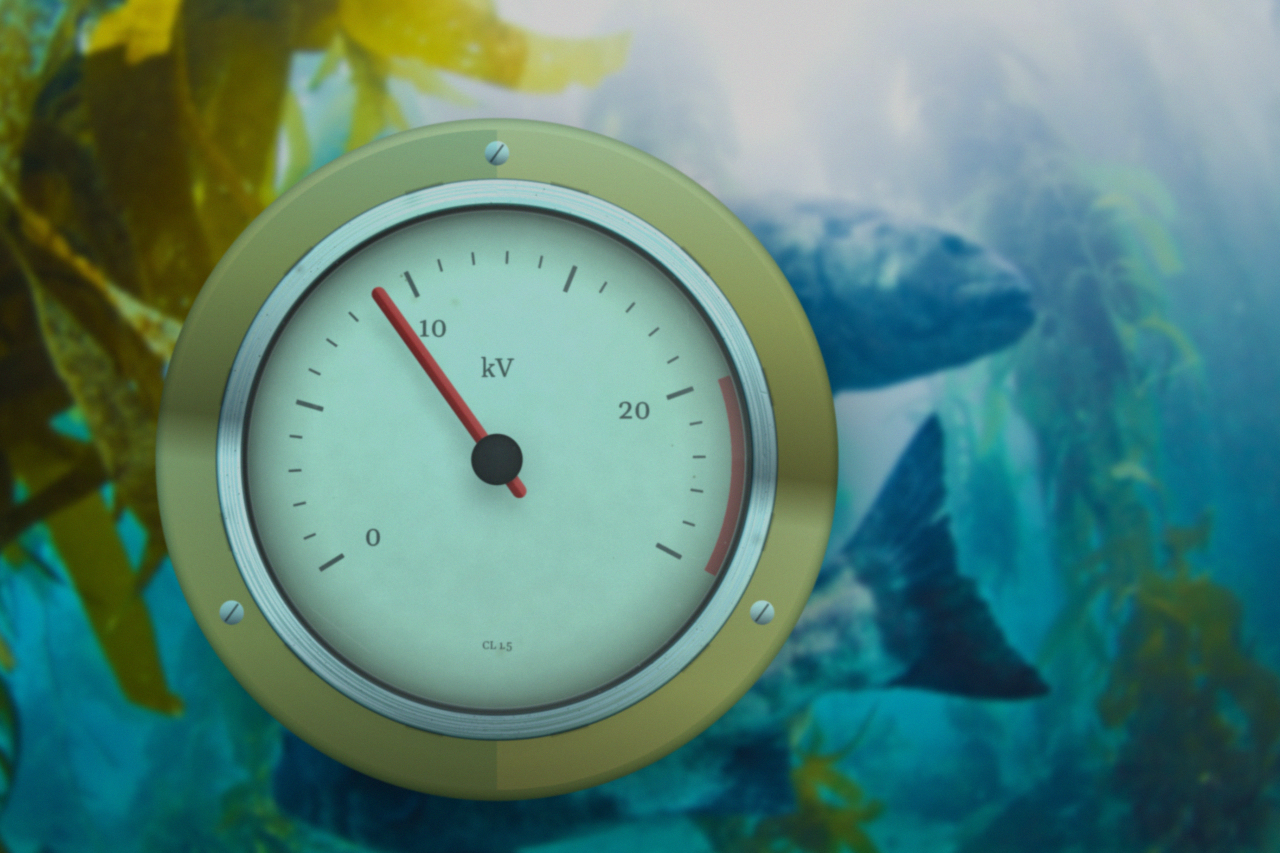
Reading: 9
